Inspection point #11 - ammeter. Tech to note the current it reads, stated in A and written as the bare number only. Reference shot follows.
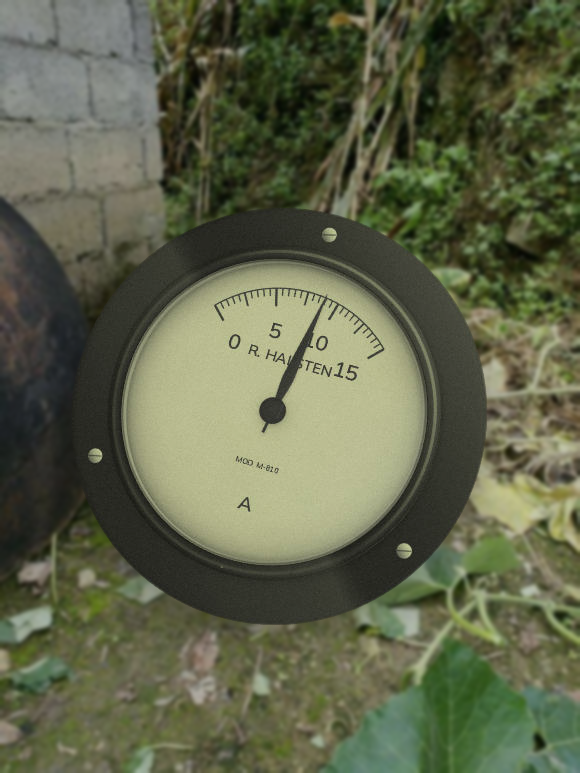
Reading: 9
